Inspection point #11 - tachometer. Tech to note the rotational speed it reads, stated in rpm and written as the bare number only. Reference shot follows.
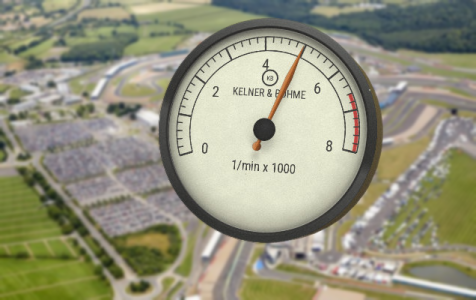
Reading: 5000
